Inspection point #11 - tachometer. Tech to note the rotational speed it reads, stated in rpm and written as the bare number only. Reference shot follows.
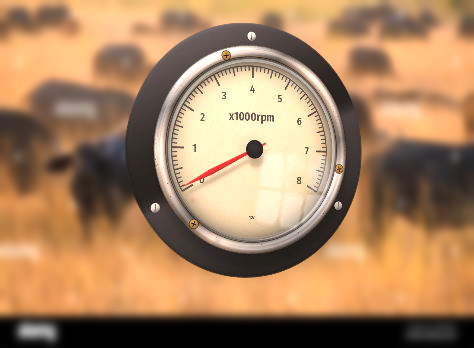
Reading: 100
